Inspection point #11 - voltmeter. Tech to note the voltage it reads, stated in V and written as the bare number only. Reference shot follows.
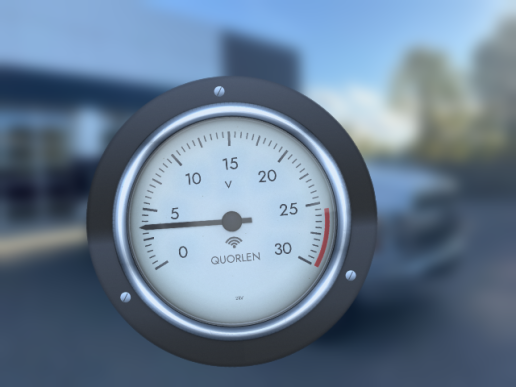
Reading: 3.5
